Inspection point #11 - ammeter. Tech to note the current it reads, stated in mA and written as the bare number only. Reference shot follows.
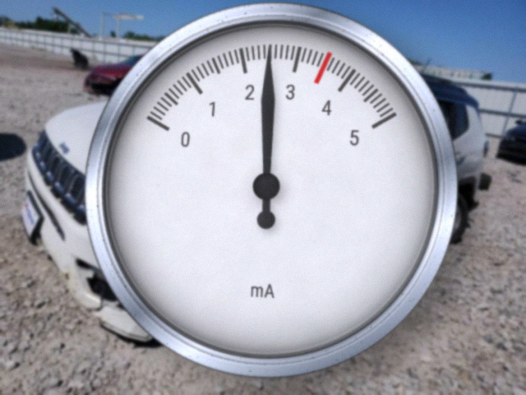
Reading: 2.5
